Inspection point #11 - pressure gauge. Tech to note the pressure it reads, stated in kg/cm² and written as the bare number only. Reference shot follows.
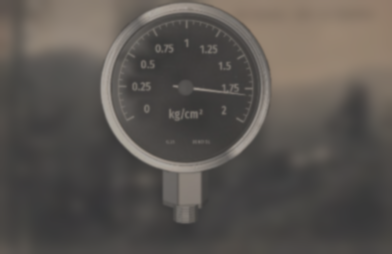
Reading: 1.8
